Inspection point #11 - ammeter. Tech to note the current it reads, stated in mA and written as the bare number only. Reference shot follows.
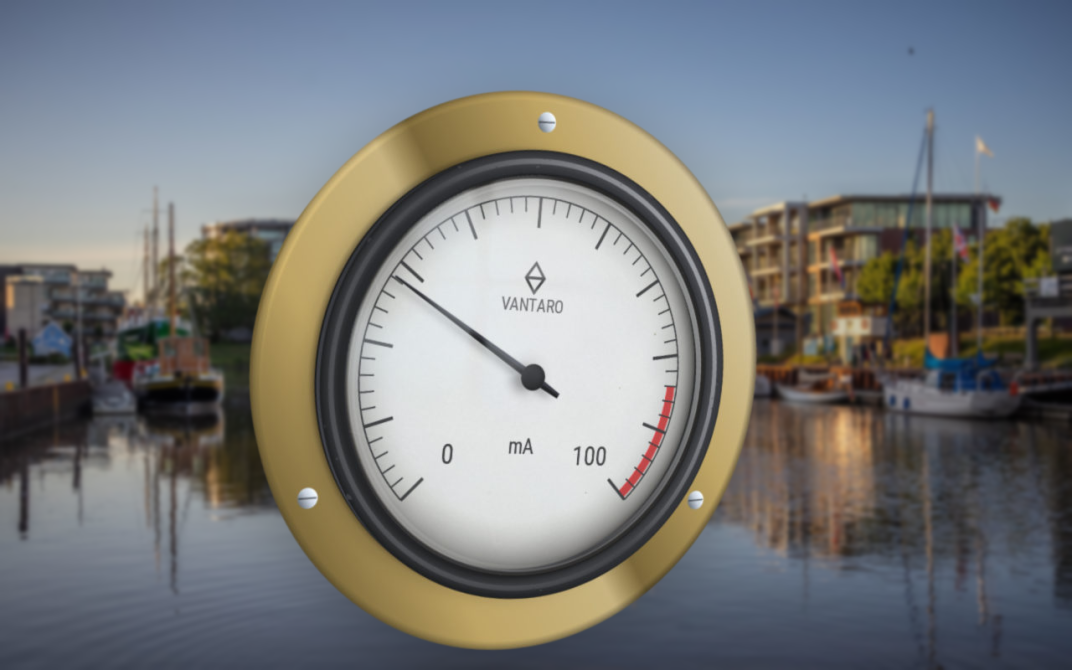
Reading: 28
